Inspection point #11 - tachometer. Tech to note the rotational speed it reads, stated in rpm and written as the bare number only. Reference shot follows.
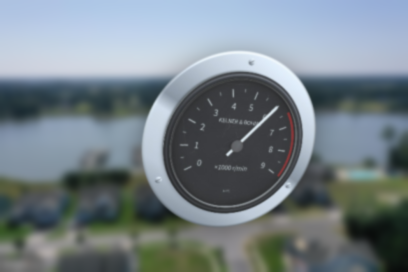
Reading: 6000
